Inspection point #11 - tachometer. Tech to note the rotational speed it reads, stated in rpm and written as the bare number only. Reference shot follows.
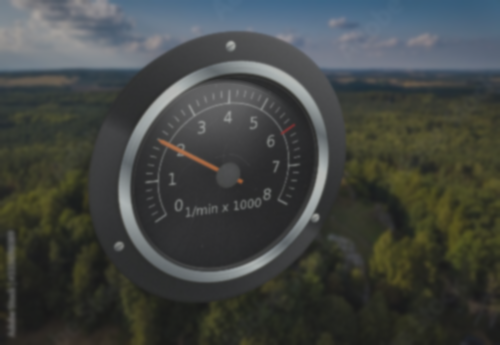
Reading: 2000
